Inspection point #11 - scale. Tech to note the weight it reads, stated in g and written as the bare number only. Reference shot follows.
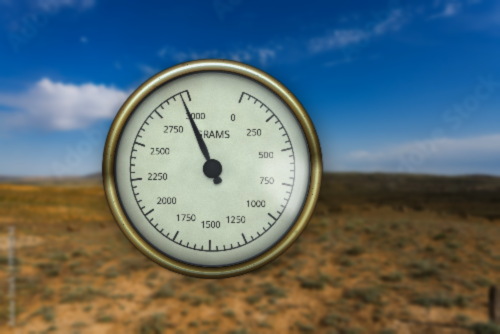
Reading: 2950
